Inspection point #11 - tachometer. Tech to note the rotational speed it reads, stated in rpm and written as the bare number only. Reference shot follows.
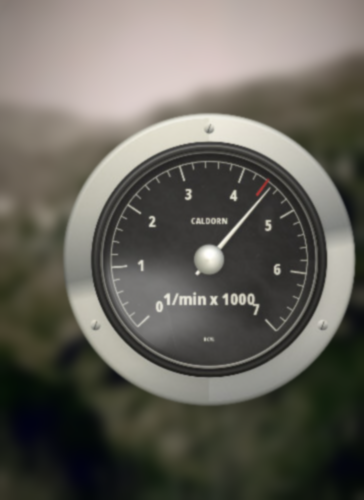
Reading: 4500
